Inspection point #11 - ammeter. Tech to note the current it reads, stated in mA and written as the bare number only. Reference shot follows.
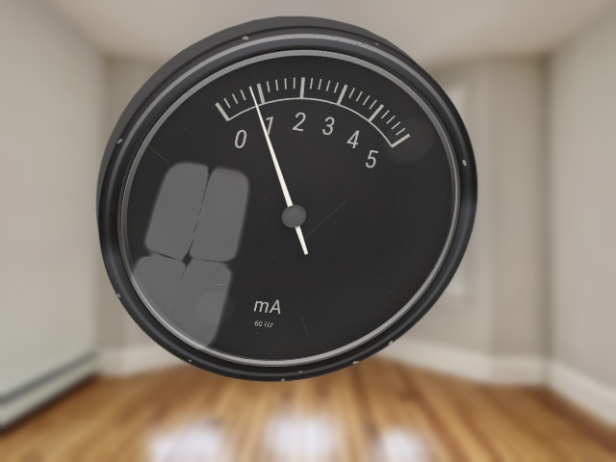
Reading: 0.8
